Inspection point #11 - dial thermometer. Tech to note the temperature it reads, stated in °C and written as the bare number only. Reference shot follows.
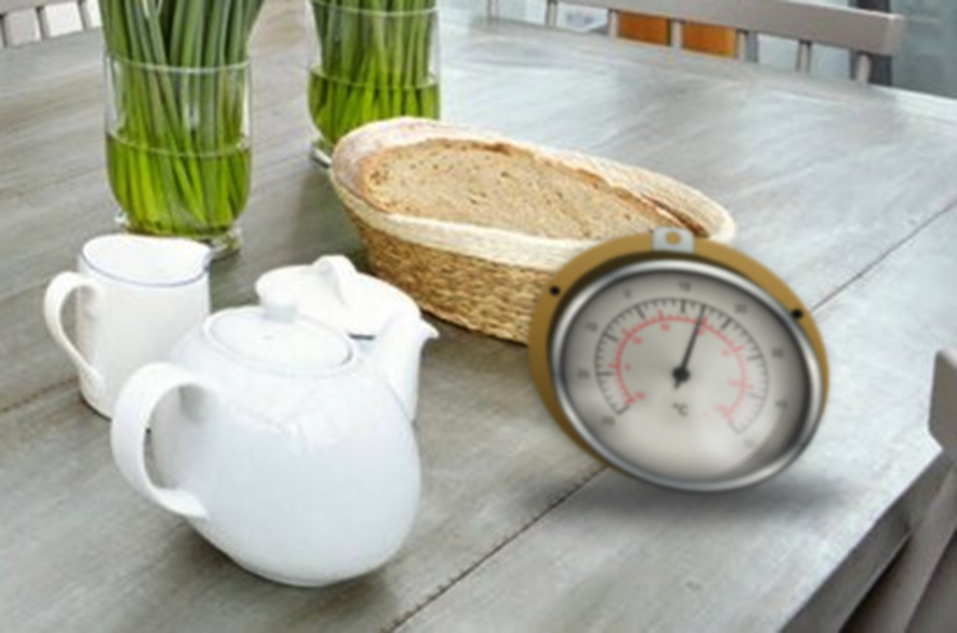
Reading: 14
